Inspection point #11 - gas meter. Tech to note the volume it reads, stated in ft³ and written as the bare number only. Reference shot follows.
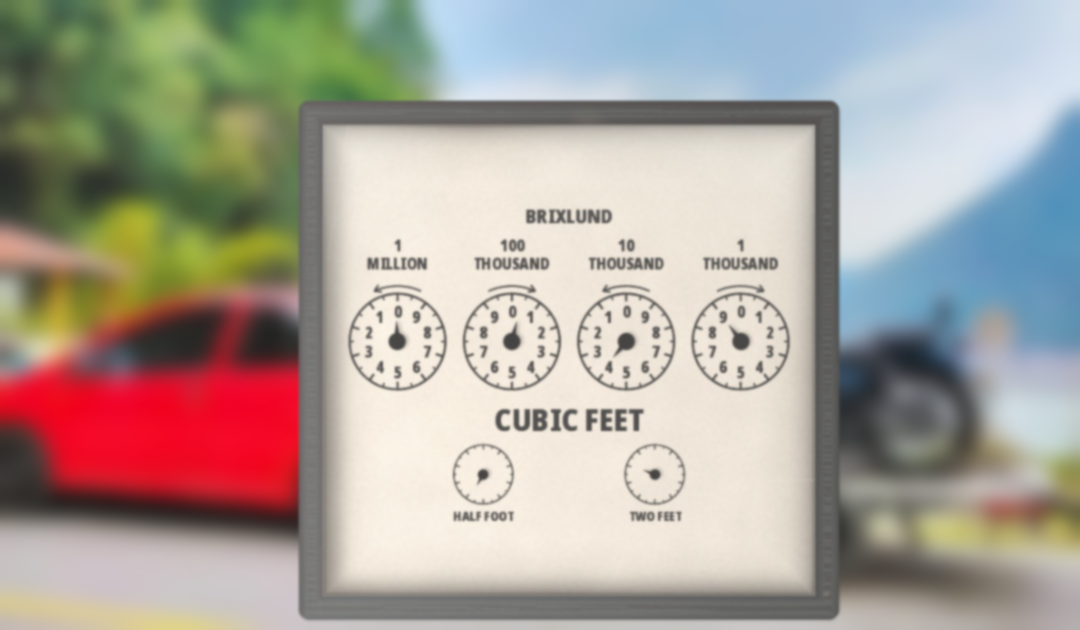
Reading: 3900
